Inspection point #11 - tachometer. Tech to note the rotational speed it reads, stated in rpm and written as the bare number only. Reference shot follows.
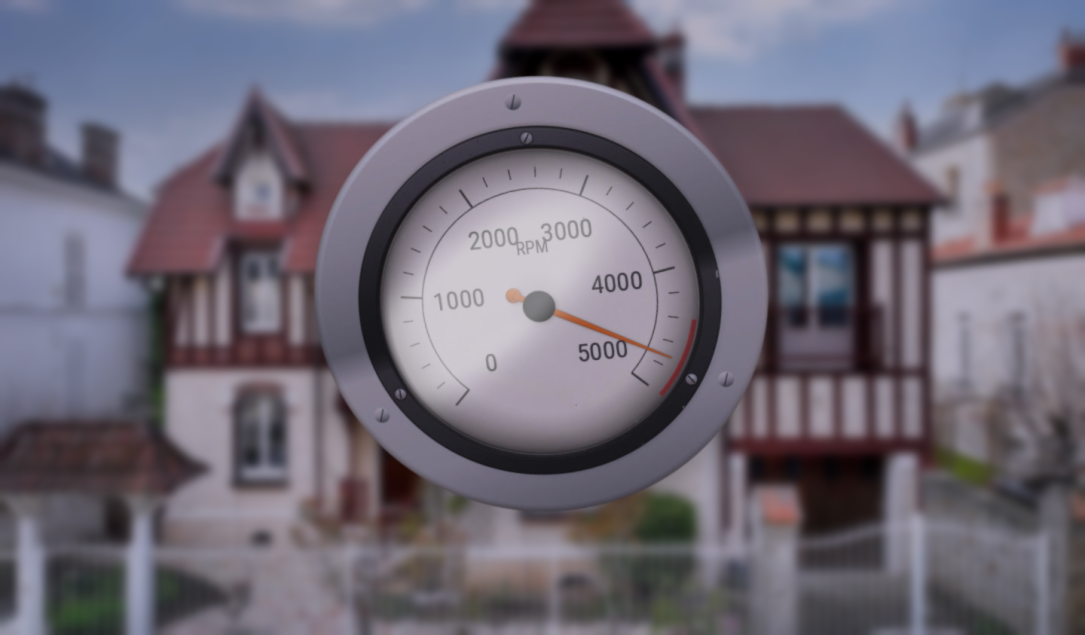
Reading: 4700
